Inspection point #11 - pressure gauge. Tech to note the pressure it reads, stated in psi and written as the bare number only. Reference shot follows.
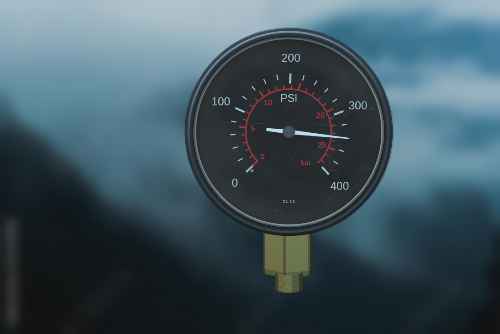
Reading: 340
